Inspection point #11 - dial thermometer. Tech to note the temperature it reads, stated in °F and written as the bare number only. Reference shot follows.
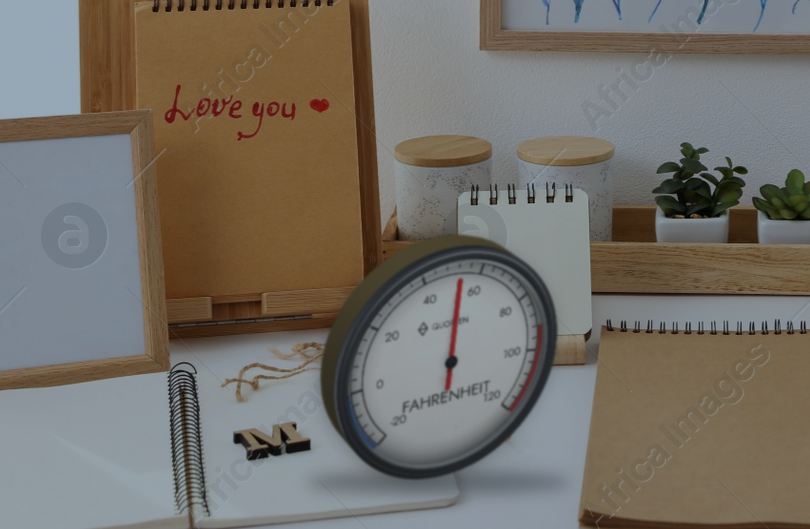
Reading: 52
